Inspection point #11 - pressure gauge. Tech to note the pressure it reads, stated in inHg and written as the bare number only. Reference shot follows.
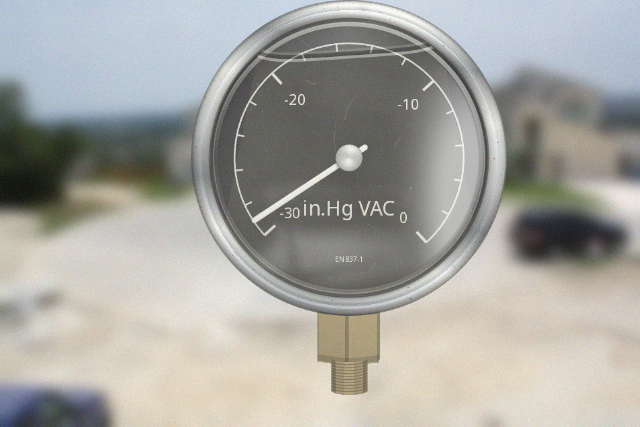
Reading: -29
